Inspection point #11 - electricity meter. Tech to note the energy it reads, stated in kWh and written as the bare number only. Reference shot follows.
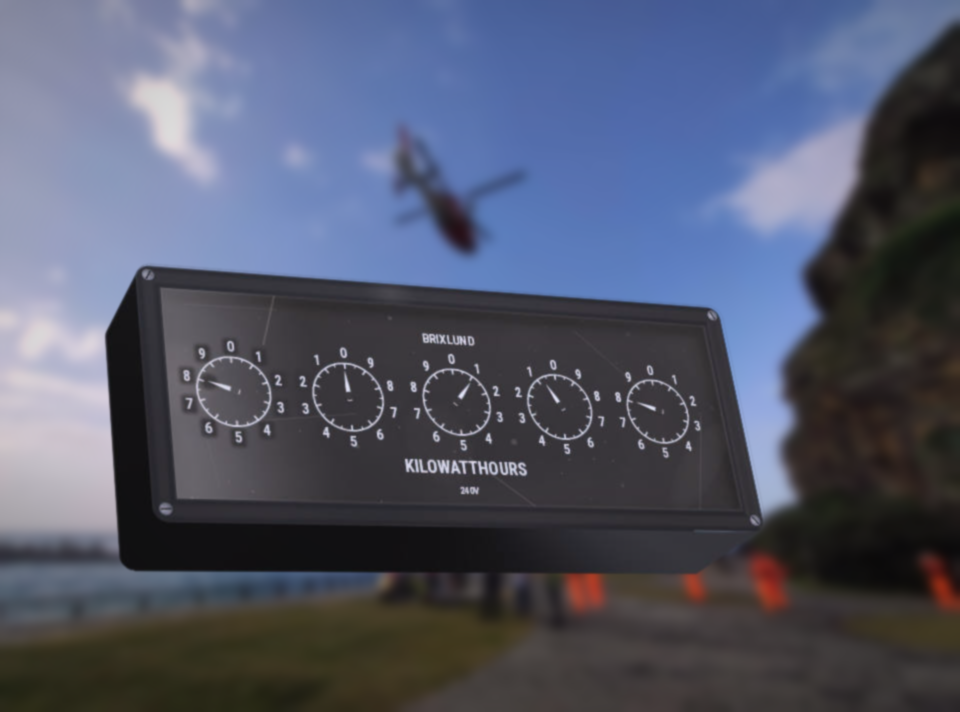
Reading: 80108
